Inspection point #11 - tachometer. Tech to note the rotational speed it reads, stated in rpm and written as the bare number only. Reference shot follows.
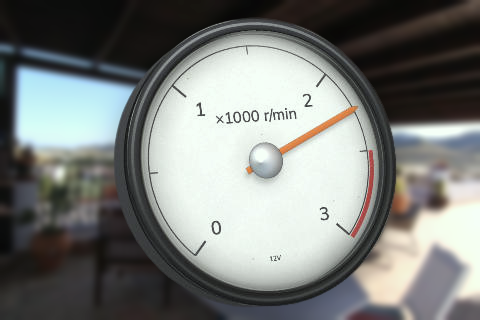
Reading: 2250
